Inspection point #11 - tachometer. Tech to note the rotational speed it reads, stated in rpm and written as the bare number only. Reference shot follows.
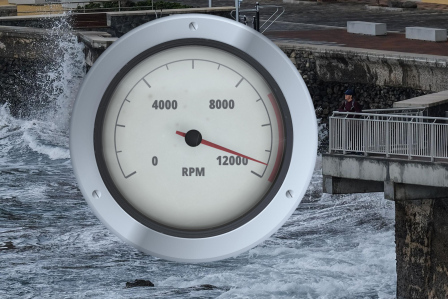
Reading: 11500
